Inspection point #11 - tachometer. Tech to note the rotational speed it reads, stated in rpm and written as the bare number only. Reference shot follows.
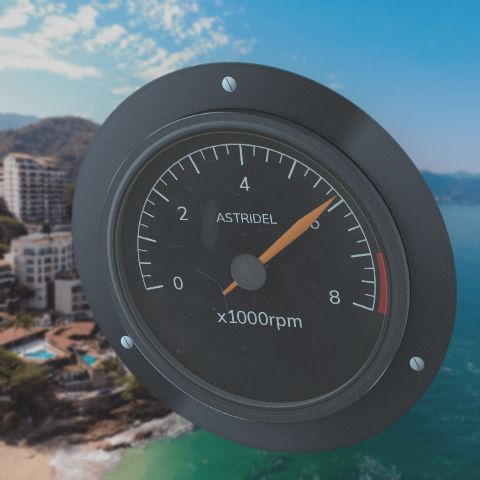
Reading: 5875
